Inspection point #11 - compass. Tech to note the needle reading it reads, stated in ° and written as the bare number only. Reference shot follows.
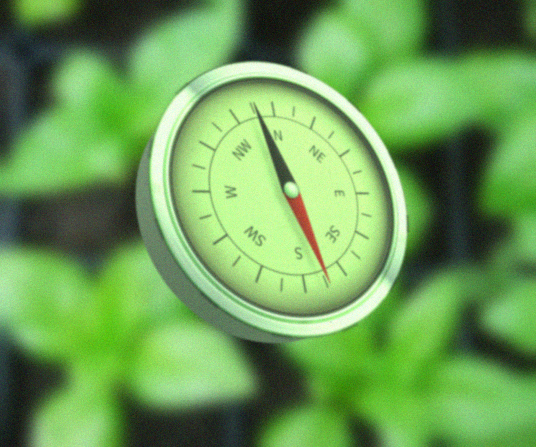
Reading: 165
